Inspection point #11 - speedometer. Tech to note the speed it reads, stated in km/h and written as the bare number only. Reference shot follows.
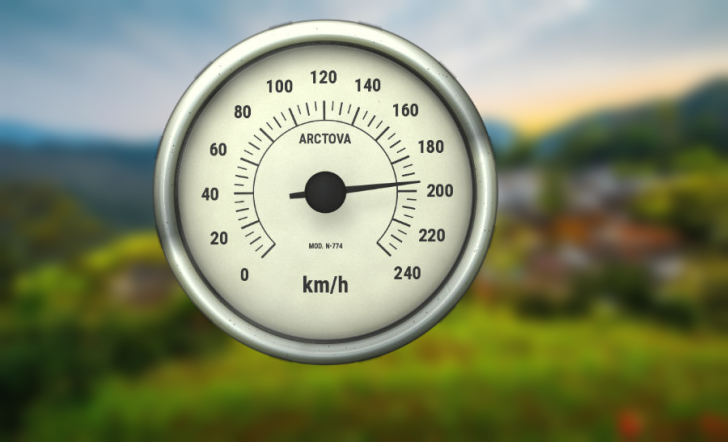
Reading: 195
